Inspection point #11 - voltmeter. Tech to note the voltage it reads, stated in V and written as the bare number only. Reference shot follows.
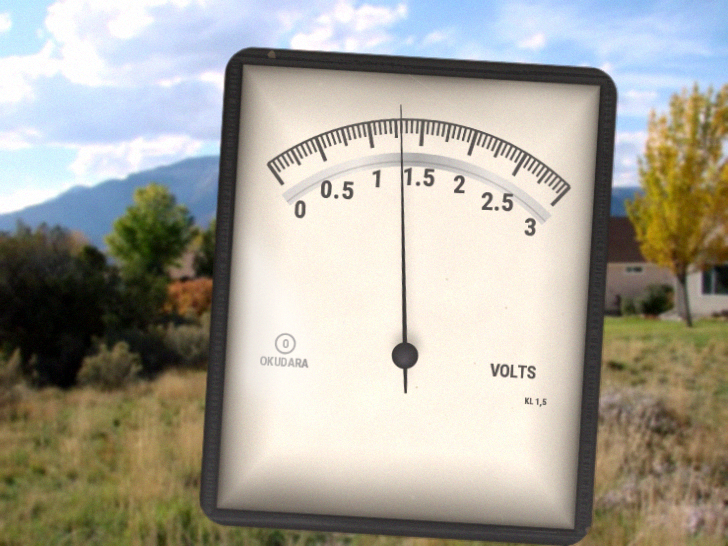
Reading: 1.3
